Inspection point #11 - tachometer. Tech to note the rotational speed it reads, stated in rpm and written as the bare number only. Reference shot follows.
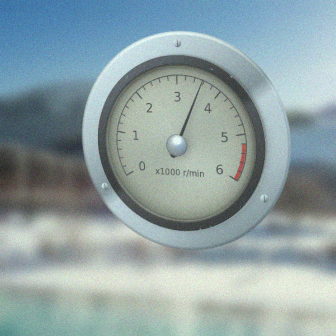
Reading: 3600
